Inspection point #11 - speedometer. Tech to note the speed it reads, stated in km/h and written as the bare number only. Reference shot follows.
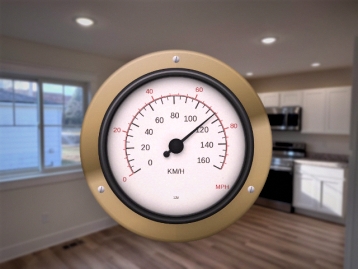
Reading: 115
